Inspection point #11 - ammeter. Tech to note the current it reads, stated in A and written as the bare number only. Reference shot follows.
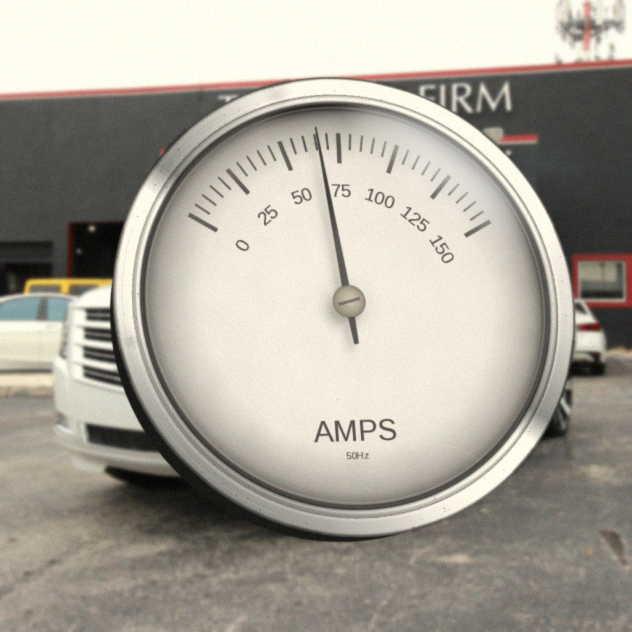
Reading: 65
